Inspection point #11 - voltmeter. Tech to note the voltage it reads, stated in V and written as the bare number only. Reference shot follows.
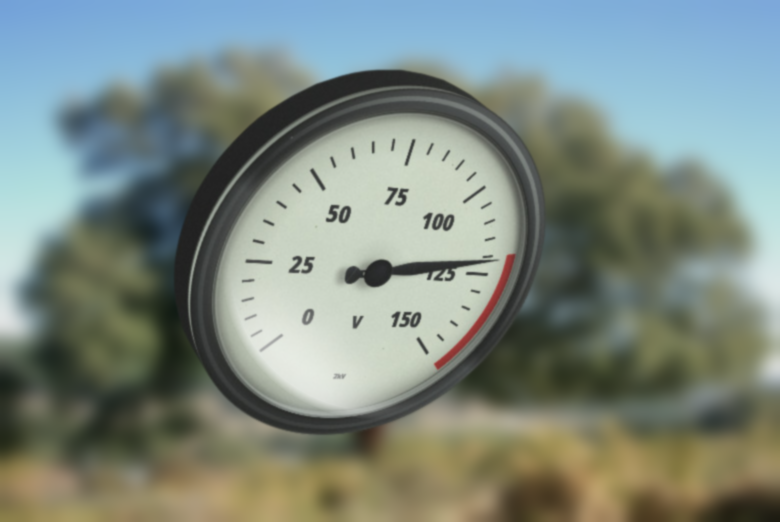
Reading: 120
